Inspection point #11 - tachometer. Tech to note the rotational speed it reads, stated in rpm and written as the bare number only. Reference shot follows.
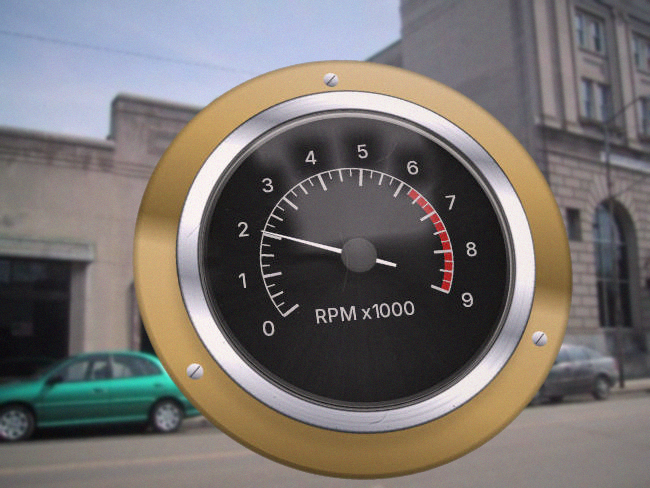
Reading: 2000
